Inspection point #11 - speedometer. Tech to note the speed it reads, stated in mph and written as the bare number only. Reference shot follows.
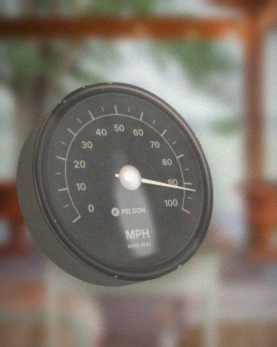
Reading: 92.5
